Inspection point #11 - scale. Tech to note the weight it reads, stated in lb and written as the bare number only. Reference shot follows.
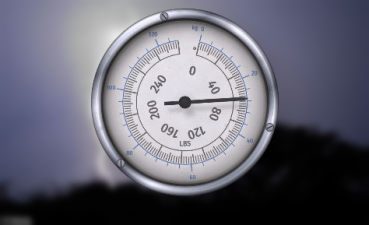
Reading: 60
